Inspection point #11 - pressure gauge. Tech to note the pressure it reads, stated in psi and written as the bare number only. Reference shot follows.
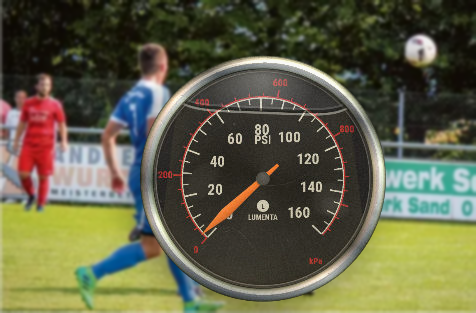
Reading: 2.5
